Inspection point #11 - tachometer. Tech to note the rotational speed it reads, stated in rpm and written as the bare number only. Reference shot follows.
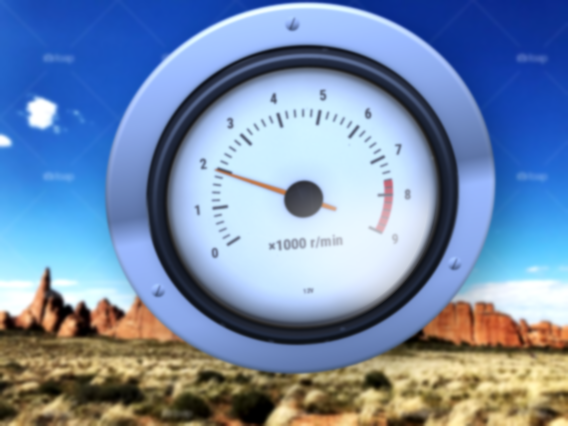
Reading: 2000
